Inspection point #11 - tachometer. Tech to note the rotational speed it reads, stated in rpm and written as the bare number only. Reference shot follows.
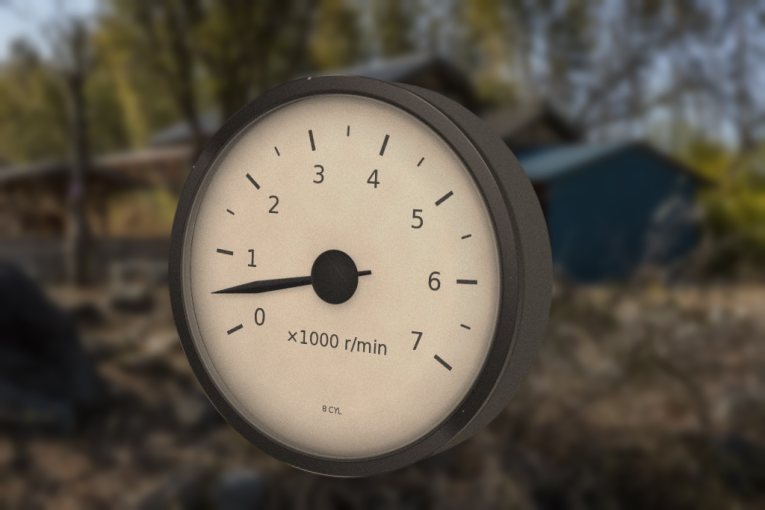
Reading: 500
